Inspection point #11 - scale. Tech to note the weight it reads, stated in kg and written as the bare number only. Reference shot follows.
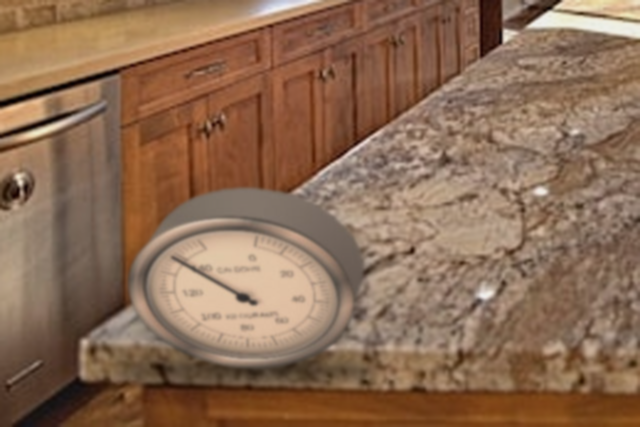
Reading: 140
